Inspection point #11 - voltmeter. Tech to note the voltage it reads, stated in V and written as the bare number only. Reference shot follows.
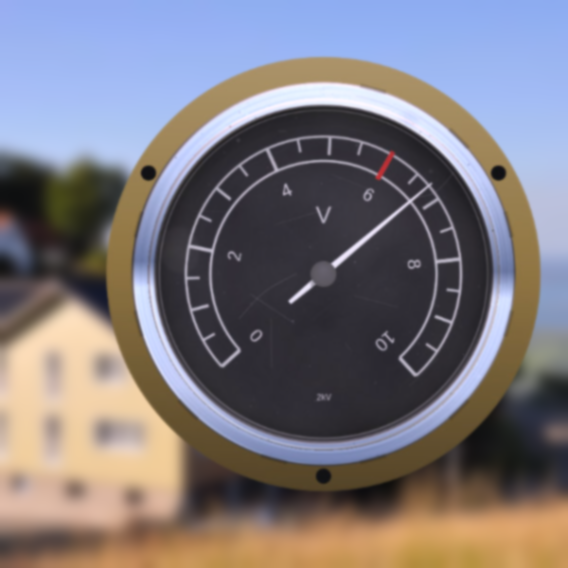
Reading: 6.75
